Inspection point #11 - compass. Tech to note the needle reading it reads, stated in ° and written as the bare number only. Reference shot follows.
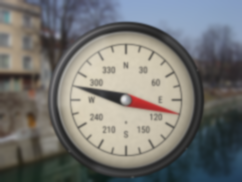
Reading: 105
